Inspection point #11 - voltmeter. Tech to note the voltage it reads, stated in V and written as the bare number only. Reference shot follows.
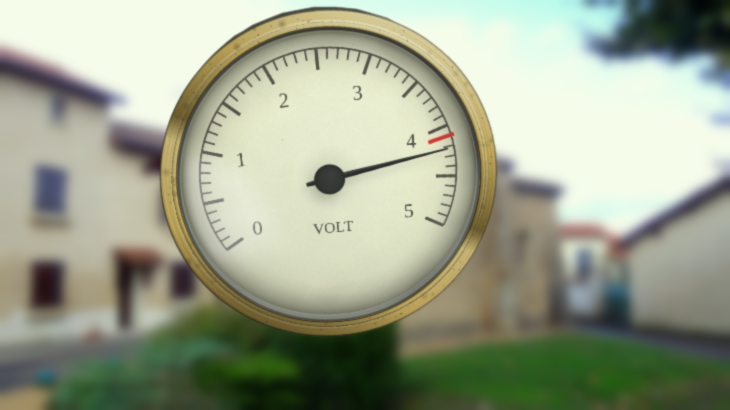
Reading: 4.2
